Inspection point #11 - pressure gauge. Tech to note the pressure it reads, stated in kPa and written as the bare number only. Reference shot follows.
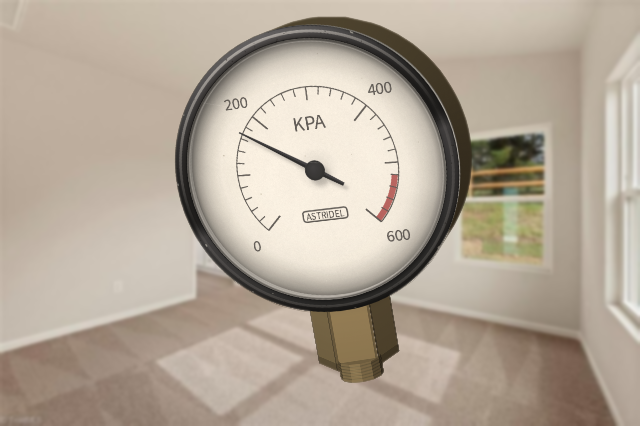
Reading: 170
